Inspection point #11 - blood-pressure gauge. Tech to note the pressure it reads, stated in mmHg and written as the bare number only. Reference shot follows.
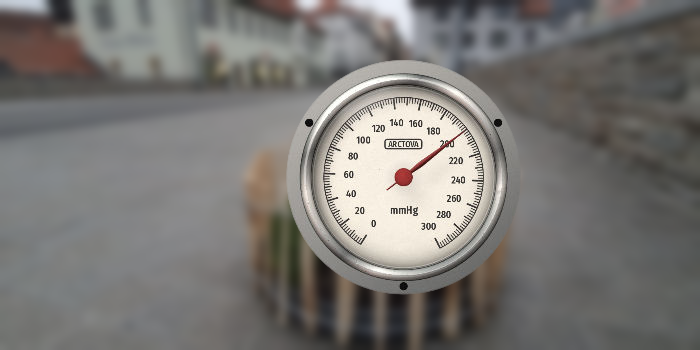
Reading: 200
